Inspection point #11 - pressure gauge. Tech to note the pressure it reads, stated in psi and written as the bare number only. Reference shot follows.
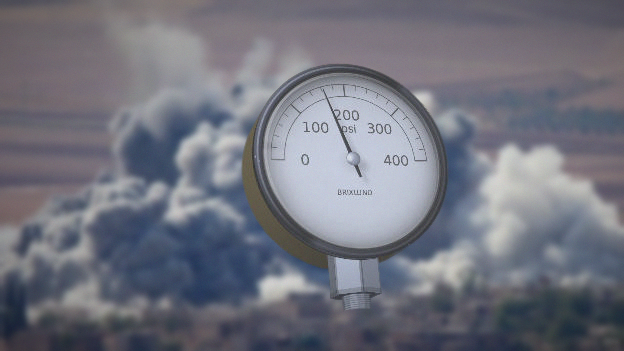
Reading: 160
